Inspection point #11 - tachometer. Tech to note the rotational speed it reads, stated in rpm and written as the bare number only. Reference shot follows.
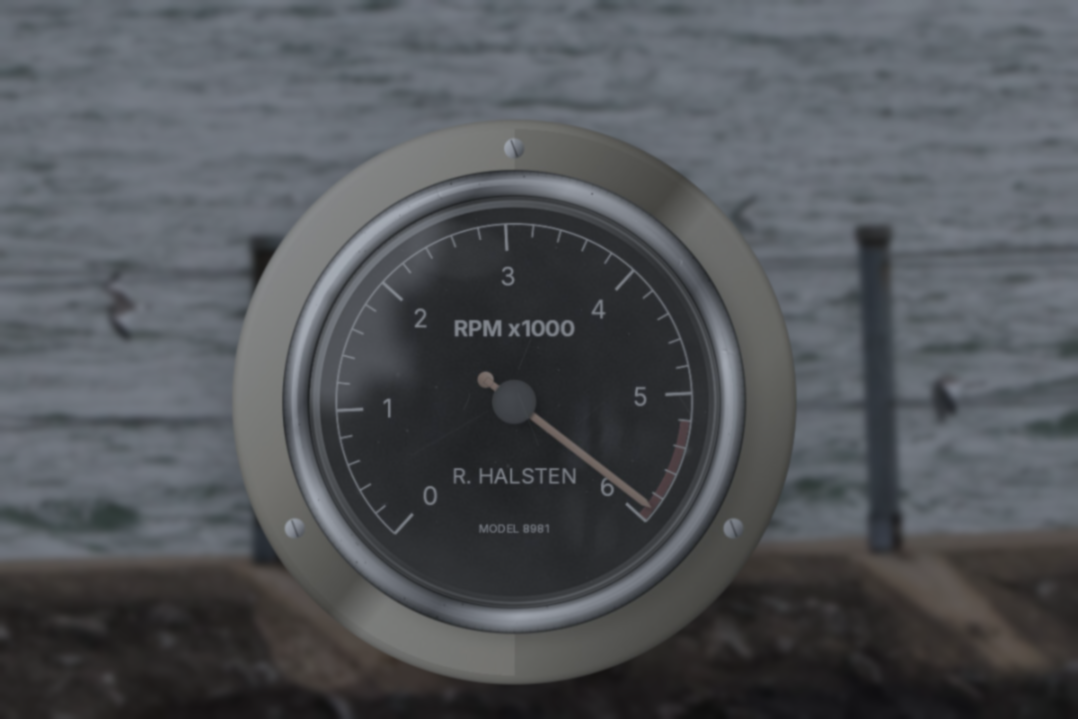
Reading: 5900
